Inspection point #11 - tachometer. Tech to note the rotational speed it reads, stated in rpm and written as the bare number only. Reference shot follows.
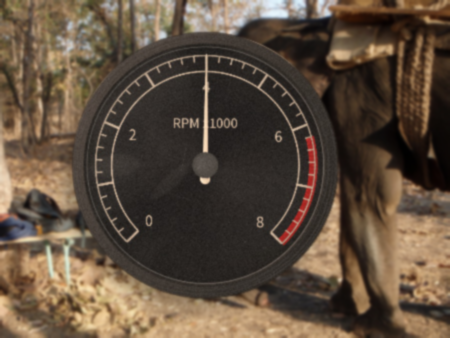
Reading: 4000
